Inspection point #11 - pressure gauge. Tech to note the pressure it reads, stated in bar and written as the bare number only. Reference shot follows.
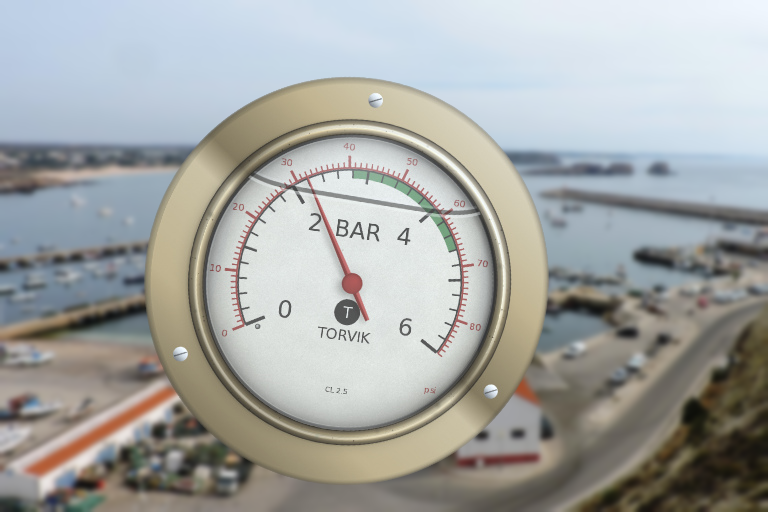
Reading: 2.2
